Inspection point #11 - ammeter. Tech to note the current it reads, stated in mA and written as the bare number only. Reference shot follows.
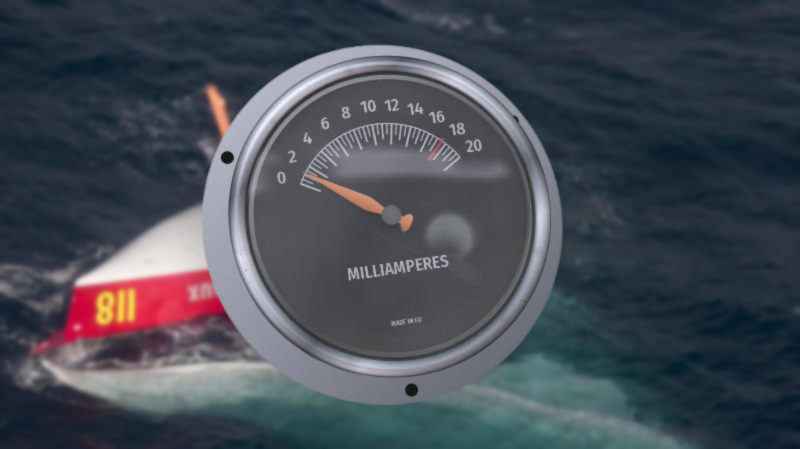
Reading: 1
